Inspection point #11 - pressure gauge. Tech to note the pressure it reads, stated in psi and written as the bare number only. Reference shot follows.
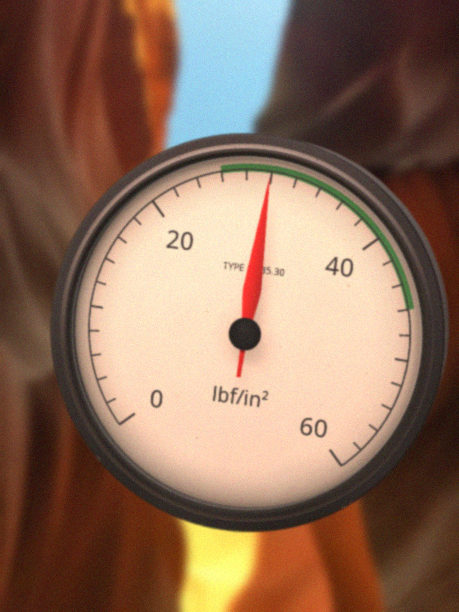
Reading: 30
